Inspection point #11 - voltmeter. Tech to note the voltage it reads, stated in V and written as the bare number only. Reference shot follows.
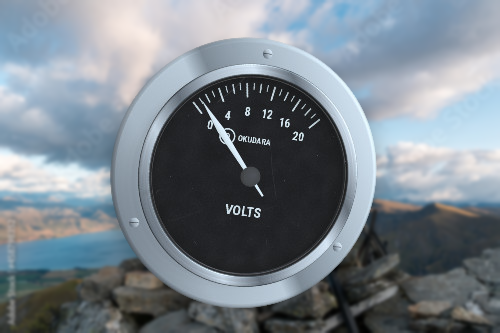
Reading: 1
